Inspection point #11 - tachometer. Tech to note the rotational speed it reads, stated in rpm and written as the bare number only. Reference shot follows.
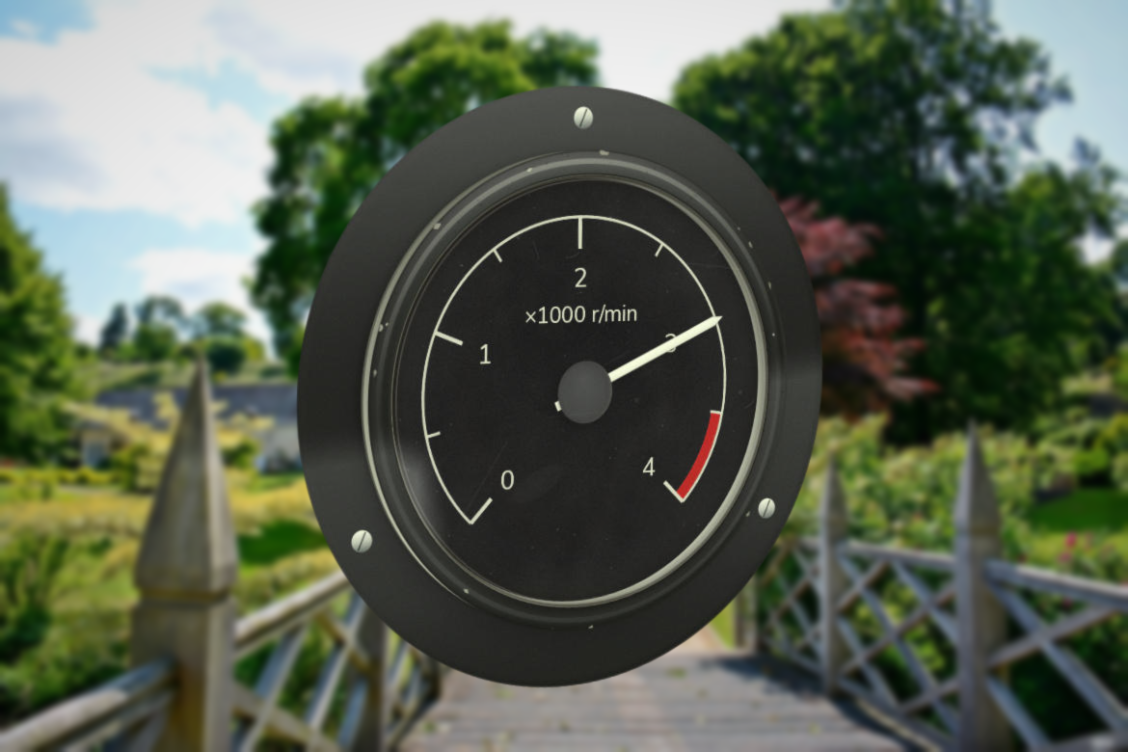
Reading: 3000
